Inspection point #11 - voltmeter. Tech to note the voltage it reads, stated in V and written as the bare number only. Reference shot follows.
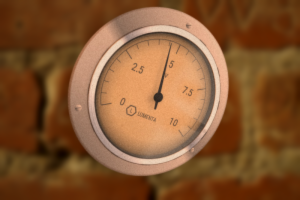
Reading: 4.5
